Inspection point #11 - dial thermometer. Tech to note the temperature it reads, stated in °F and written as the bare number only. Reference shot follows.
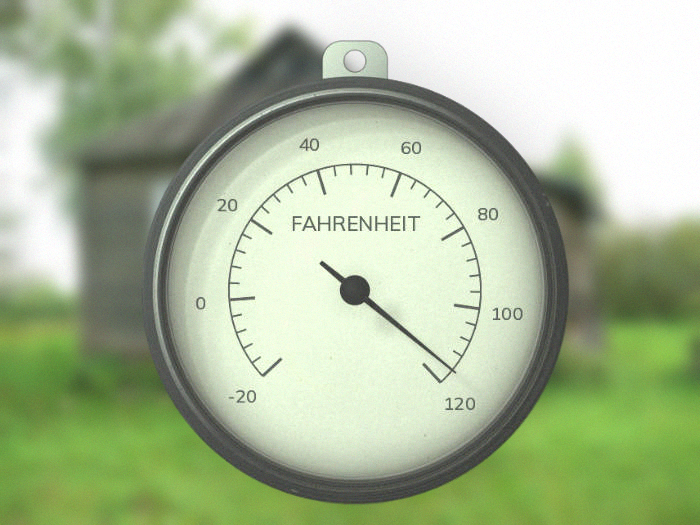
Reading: 116
